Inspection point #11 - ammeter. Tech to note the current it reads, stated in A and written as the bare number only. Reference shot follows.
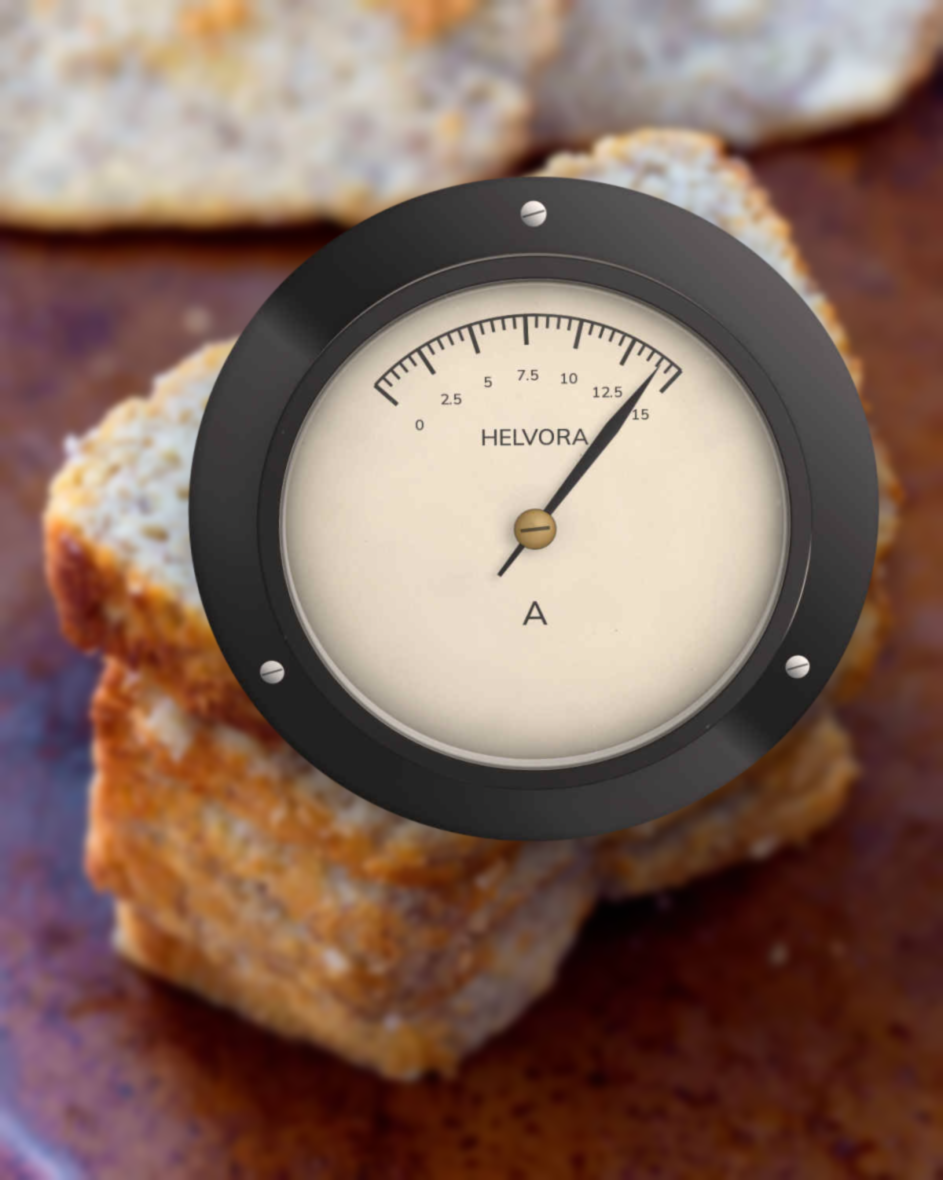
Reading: 14
